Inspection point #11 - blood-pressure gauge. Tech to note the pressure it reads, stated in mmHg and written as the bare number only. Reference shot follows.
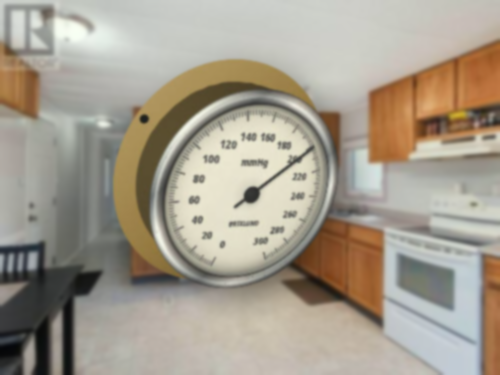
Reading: 200
